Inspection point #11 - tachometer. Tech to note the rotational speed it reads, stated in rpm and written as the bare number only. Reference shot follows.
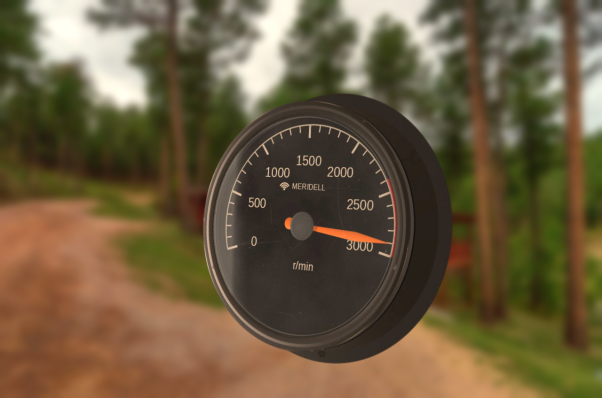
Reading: 2900
